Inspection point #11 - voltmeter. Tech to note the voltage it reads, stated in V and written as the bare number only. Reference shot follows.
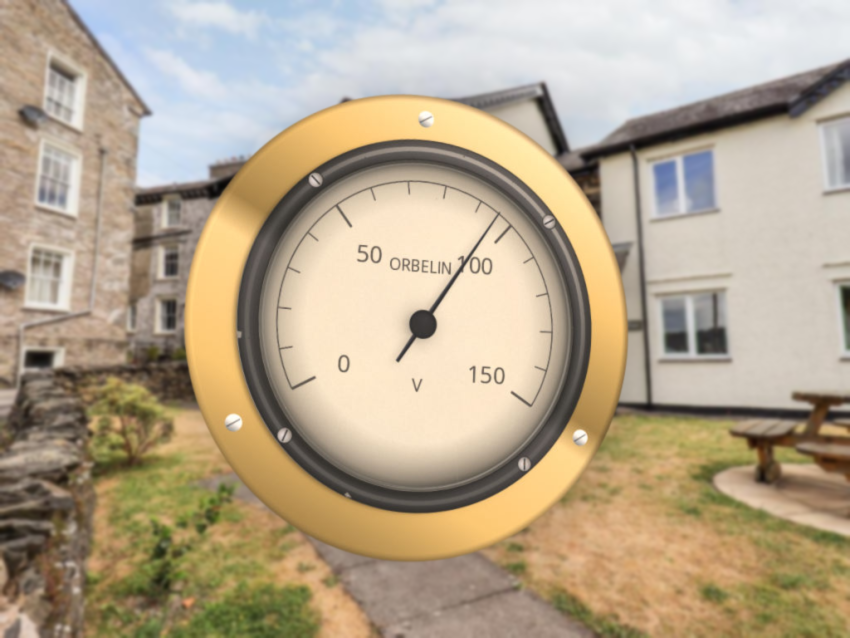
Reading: 95
